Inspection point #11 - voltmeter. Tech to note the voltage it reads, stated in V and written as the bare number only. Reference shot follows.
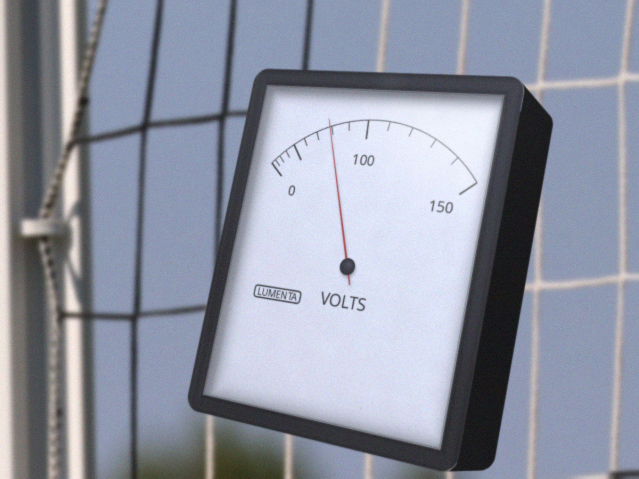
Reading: 80
